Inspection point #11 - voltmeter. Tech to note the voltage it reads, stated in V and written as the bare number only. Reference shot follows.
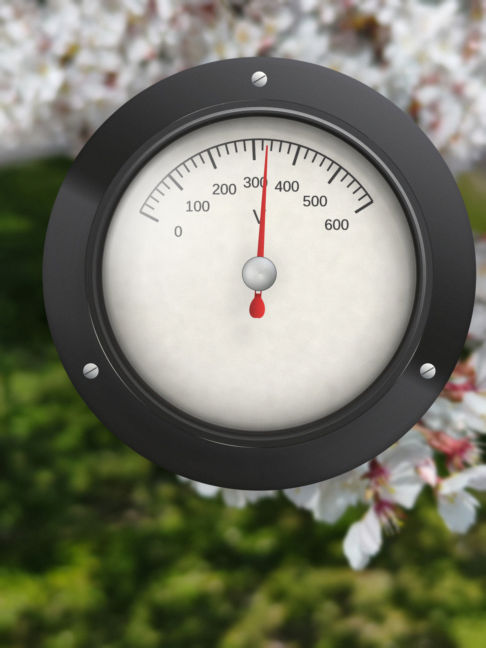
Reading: 330
